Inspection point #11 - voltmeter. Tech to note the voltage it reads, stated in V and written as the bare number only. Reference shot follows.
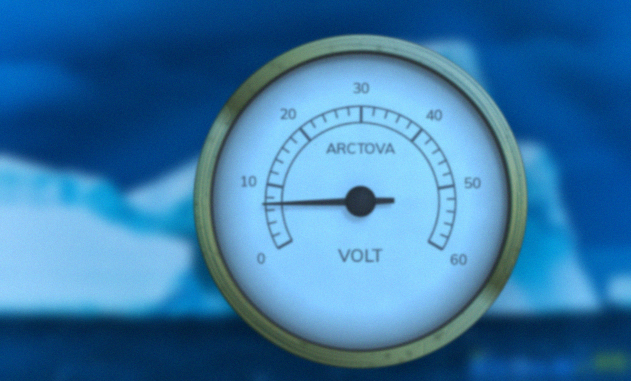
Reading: 7
